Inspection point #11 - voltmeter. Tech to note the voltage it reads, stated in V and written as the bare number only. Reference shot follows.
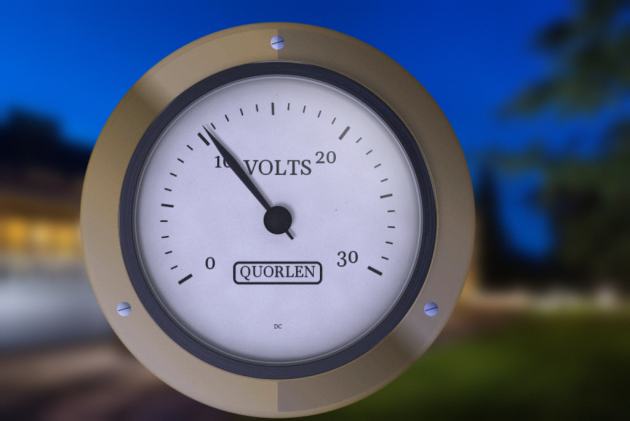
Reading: 10.5
